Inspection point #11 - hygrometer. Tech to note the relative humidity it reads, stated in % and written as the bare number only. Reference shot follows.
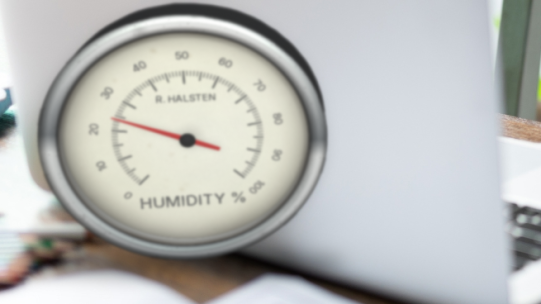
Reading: 25
